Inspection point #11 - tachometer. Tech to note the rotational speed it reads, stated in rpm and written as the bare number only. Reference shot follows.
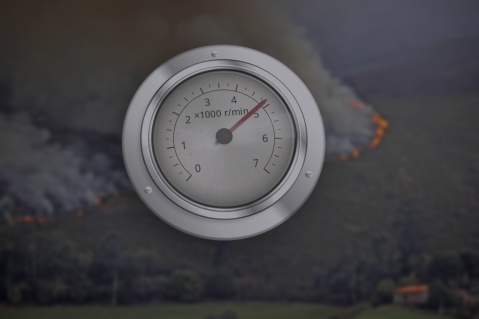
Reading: 4875
